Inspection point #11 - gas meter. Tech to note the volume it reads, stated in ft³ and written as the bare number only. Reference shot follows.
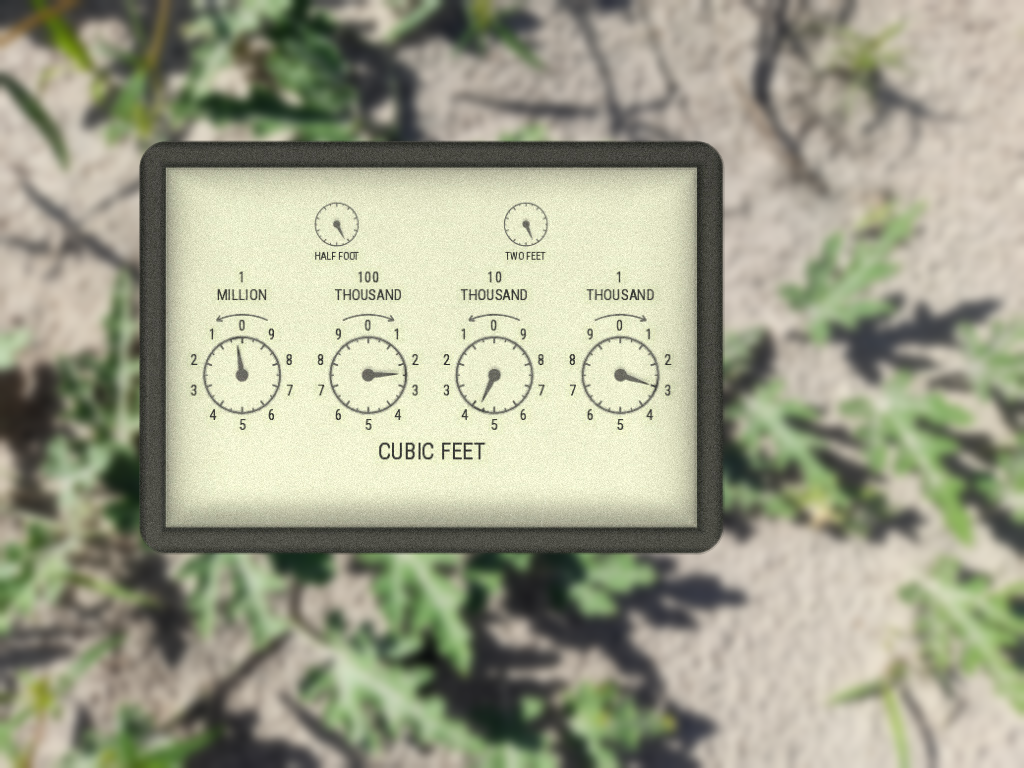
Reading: 24300
